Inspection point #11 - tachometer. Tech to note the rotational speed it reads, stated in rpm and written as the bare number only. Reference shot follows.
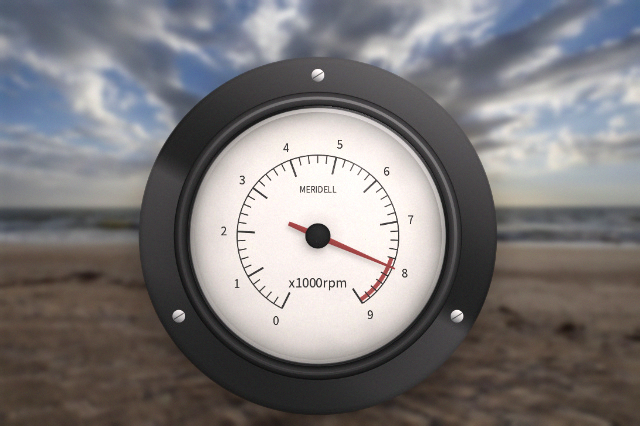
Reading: 8000
